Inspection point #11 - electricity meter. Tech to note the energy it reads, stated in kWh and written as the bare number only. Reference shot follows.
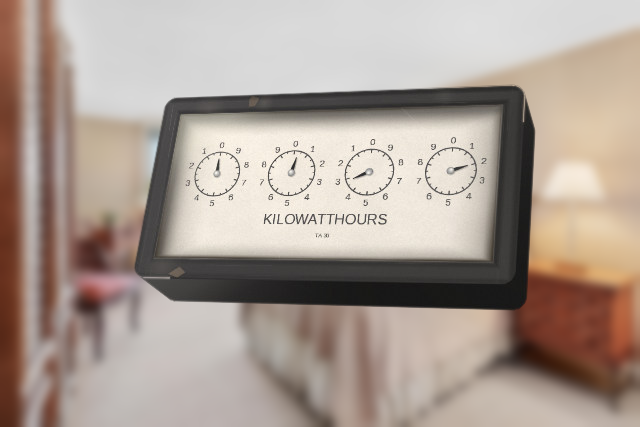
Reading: 32
